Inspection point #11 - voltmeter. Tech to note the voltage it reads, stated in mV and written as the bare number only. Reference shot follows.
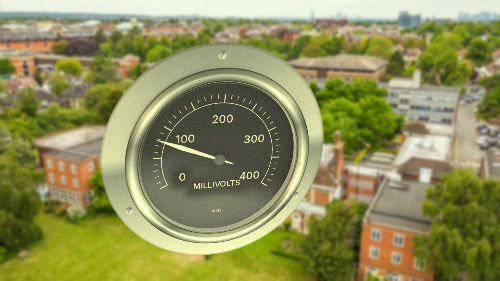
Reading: 80
